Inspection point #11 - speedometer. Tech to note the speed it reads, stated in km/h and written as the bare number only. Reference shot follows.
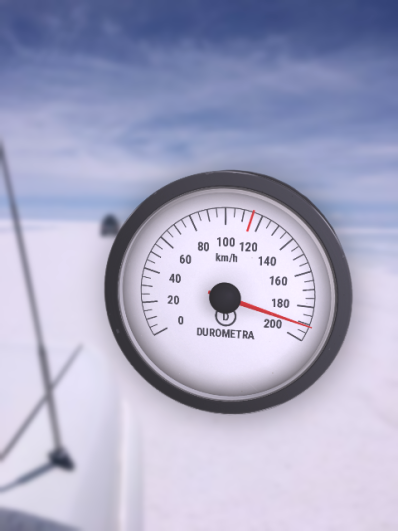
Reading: 190
